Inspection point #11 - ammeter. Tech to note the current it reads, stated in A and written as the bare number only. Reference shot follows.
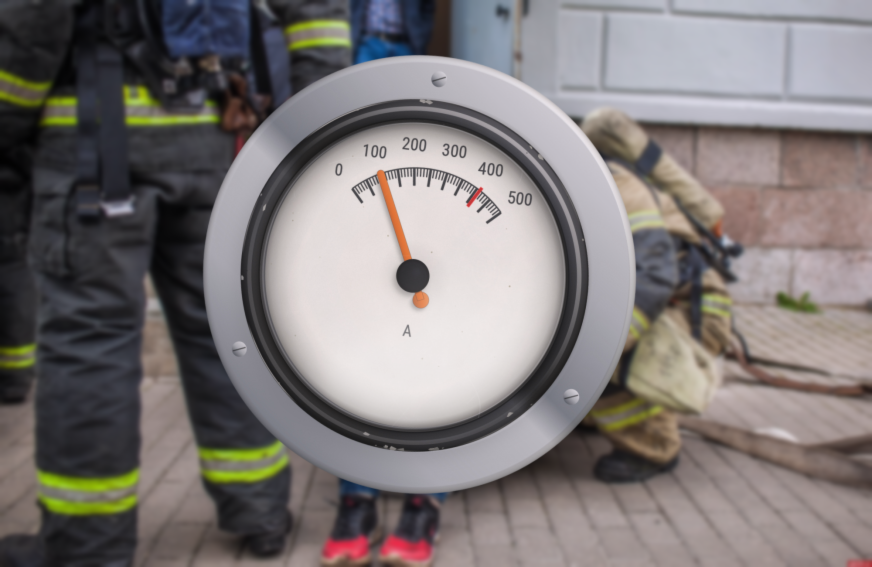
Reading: 100
